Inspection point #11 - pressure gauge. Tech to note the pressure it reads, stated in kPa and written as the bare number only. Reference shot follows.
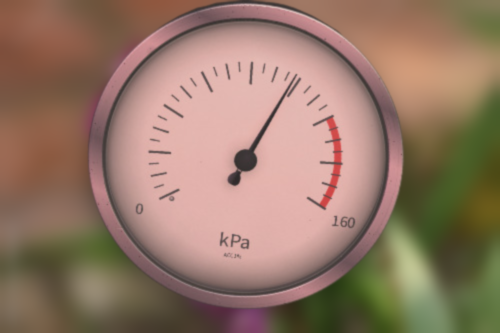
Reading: 97.5
